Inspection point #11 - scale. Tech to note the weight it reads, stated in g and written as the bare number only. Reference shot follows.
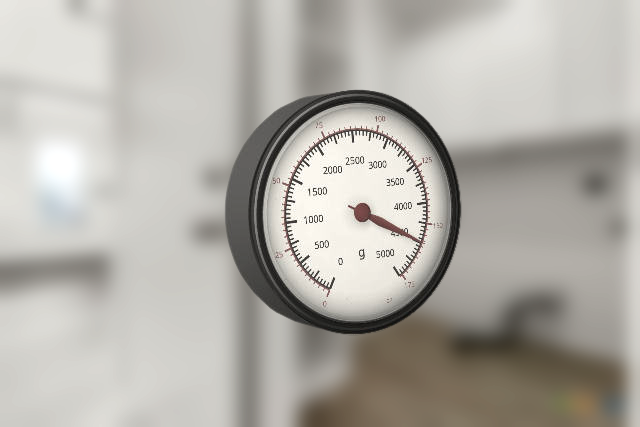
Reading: 4500
